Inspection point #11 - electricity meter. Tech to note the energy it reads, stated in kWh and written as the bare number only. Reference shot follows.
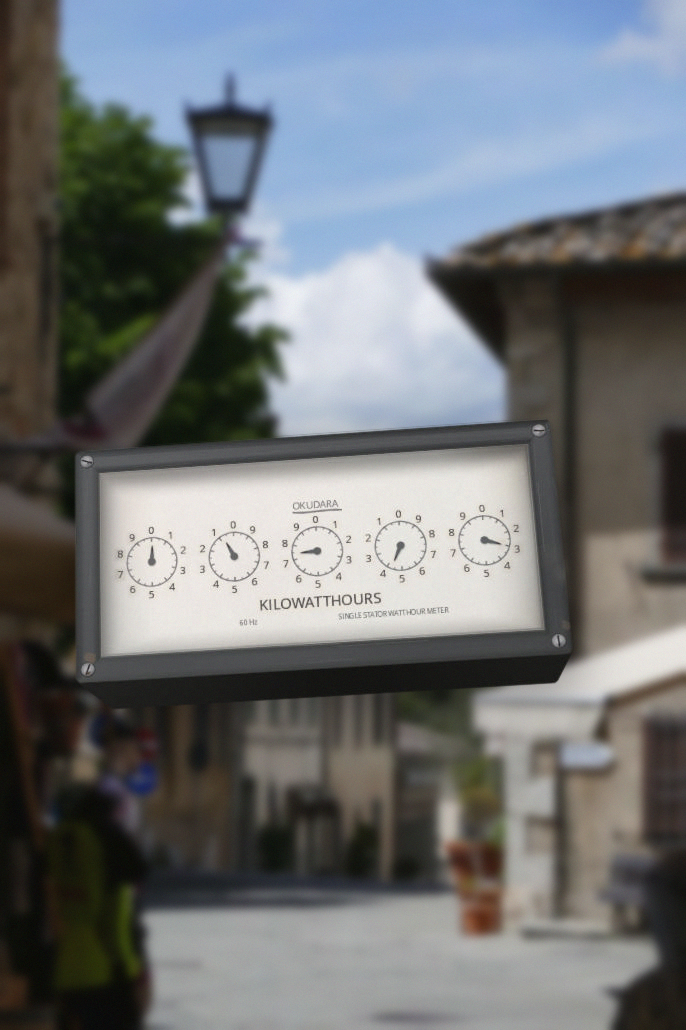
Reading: 743
